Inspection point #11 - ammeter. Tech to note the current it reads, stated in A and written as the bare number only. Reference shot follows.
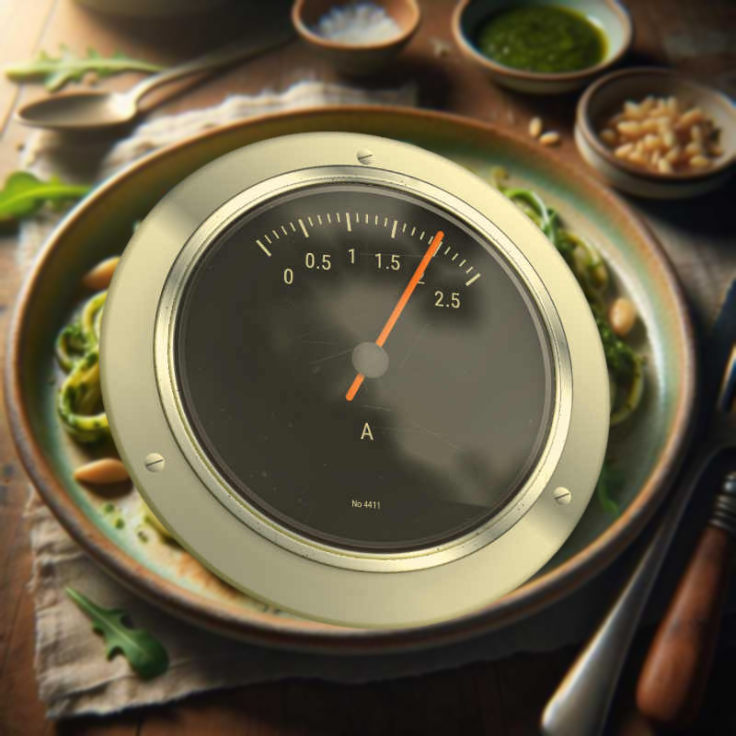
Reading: 1.95
